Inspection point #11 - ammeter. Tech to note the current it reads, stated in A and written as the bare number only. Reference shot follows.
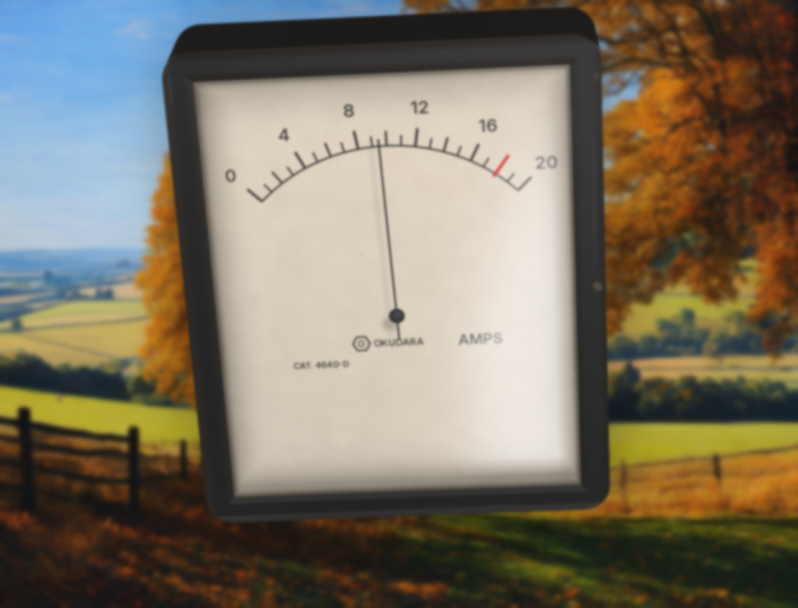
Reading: 9.5
